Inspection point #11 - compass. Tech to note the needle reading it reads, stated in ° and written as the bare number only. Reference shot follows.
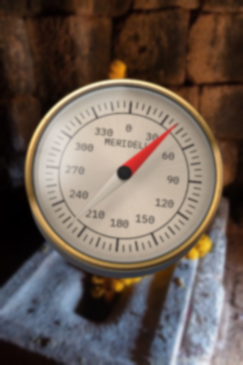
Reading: 40
